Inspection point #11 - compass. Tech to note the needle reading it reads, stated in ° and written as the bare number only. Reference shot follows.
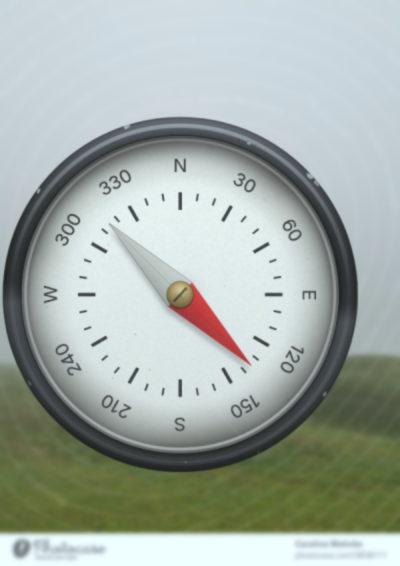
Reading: 135
